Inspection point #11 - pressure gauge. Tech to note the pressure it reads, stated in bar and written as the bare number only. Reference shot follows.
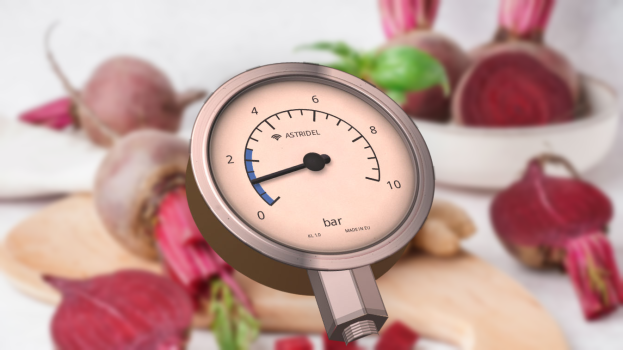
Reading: 1
